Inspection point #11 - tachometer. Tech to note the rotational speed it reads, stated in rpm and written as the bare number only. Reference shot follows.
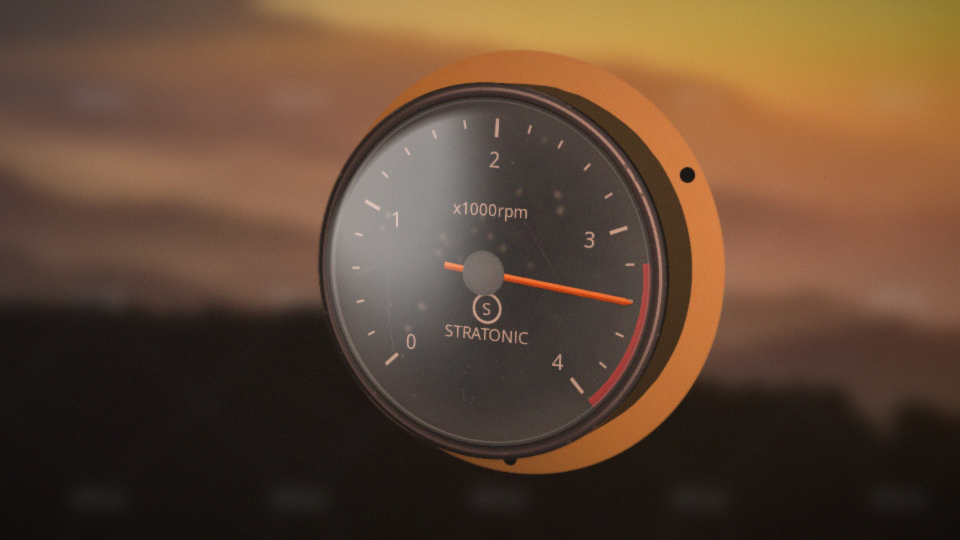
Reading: 3400
